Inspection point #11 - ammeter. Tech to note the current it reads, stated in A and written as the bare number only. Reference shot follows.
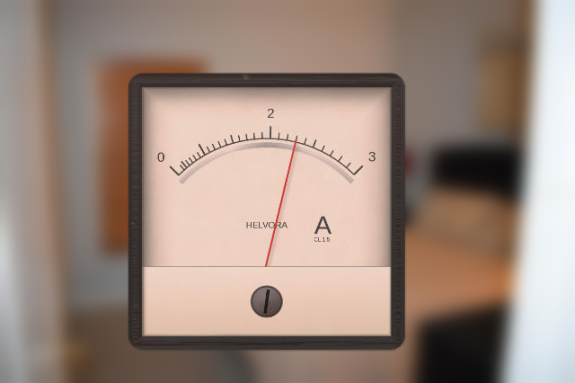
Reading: 2.3
